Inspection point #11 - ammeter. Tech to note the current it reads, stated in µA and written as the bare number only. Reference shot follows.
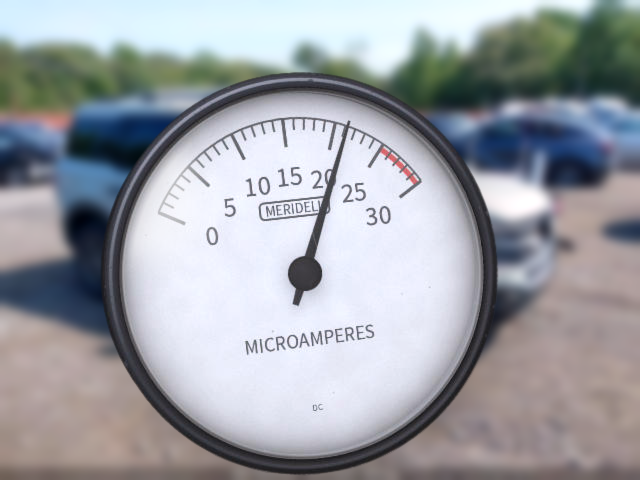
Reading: 21
